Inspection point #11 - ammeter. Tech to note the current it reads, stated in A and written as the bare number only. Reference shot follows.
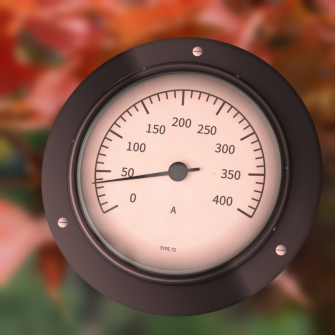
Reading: 35
